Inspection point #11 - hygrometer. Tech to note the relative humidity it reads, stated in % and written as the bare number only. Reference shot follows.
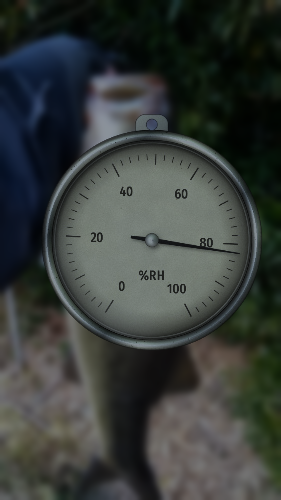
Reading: 82
